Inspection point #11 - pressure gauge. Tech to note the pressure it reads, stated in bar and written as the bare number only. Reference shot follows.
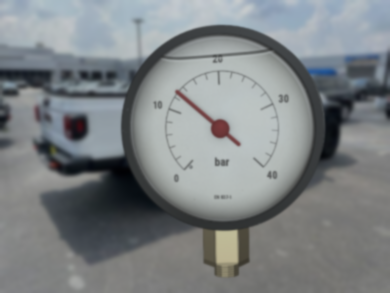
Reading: 13
